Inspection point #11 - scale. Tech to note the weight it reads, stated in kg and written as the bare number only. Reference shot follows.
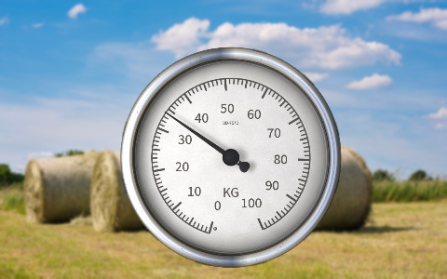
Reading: 34
